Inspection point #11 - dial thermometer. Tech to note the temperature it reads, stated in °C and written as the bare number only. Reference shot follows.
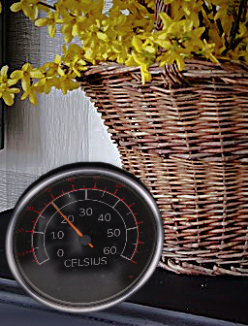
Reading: 20
